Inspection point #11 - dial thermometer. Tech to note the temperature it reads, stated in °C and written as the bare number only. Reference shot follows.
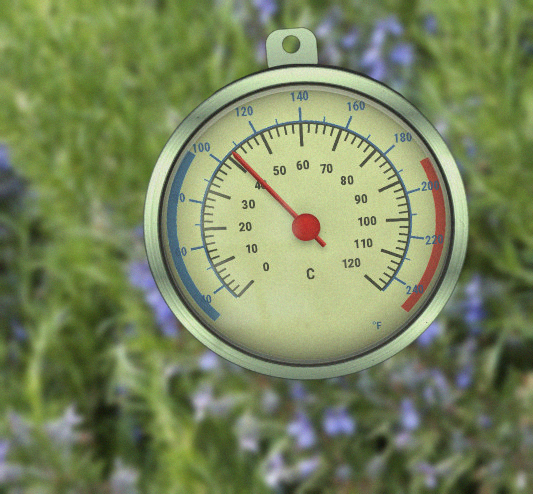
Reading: 42
